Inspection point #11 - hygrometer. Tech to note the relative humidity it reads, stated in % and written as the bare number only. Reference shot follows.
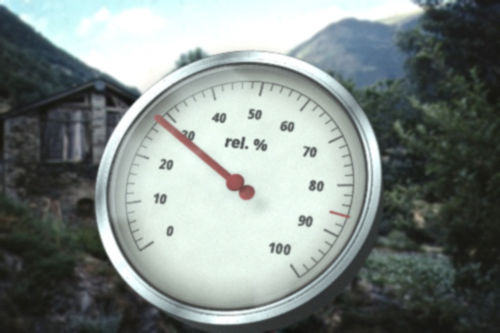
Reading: 28
